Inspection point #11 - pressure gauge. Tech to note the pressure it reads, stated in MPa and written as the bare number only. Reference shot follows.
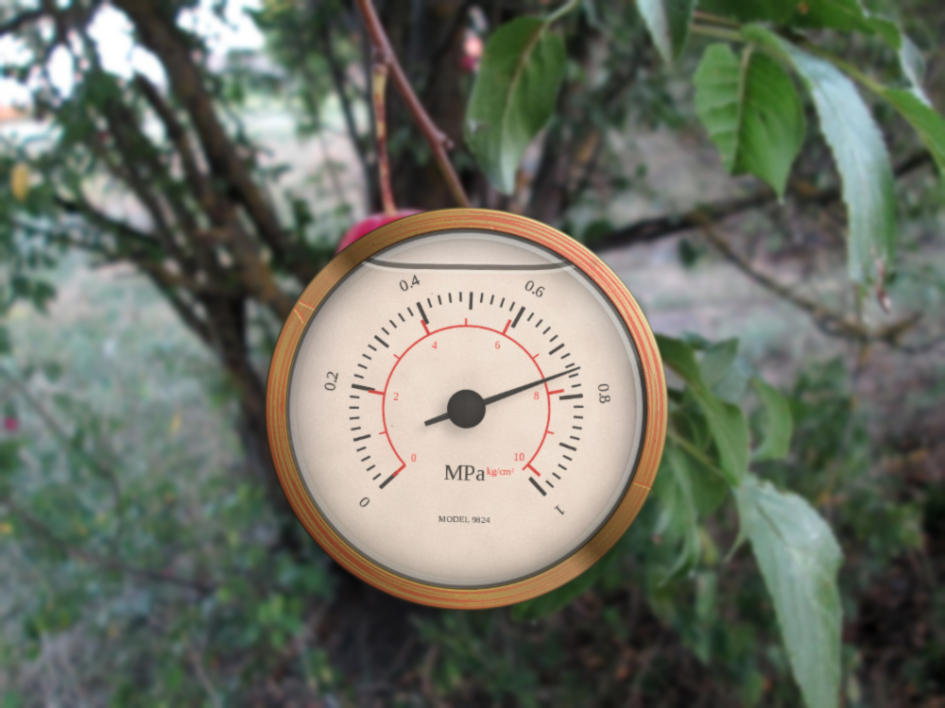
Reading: 0.75
